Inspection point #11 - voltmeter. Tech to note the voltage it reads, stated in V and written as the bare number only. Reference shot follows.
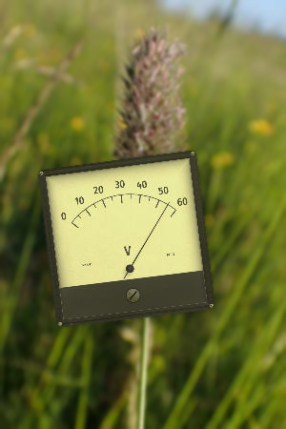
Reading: 55
